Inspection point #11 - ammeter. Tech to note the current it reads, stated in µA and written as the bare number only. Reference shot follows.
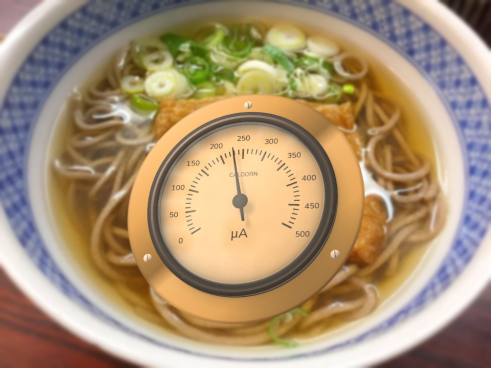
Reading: 230
